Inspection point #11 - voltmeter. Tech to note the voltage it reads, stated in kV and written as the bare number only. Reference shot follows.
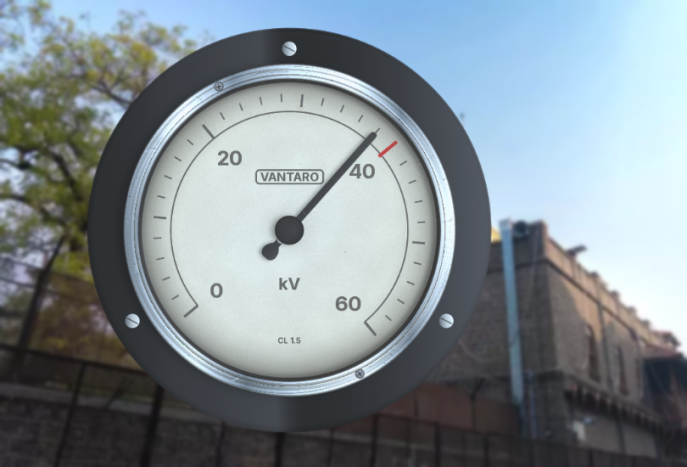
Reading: 38
